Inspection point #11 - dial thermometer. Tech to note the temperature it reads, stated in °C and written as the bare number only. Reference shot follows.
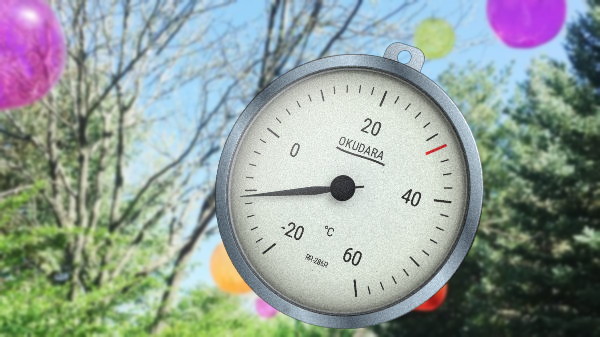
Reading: -11
